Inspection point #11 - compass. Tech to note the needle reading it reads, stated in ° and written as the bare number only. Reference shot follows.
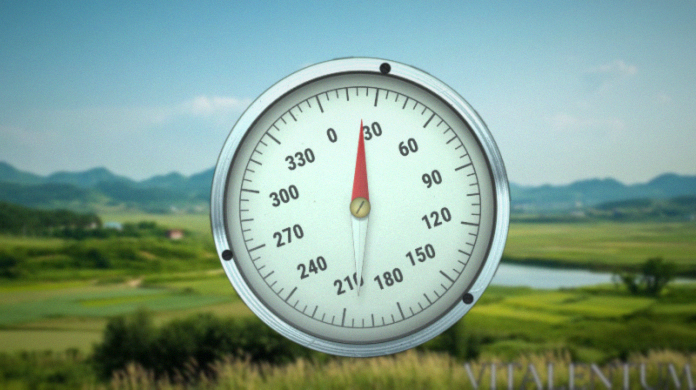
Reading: 22.5
